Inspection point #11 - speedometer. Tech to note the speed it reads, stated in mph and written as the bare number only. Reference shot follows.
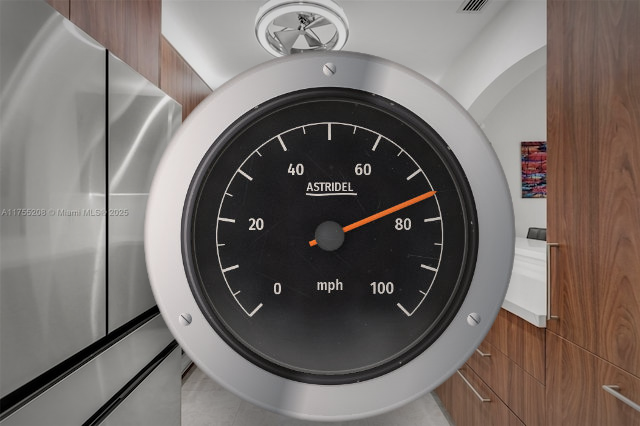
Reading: 75
